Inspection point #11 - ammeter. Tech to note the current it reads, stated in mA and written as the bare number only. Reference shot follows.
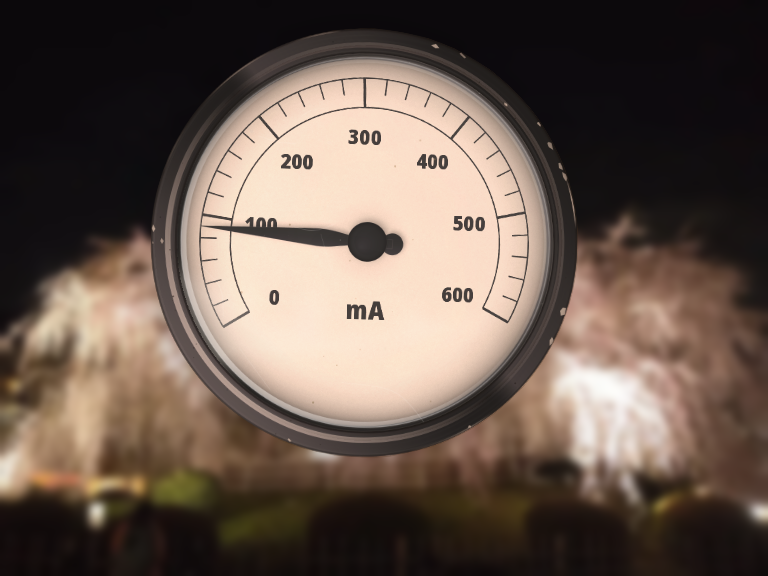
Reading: 90
